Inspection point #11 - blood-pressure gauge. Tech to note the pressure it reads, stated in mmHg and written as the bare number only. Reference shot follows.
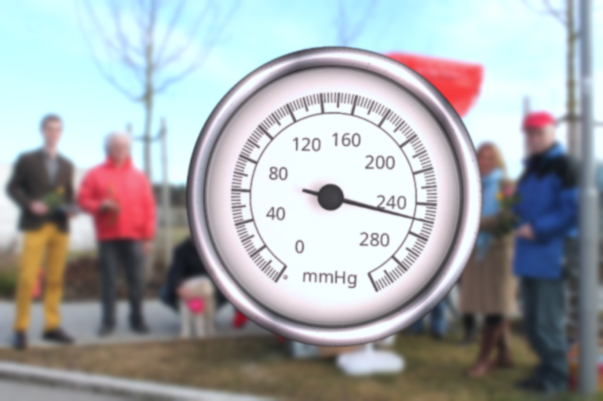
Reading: 250
